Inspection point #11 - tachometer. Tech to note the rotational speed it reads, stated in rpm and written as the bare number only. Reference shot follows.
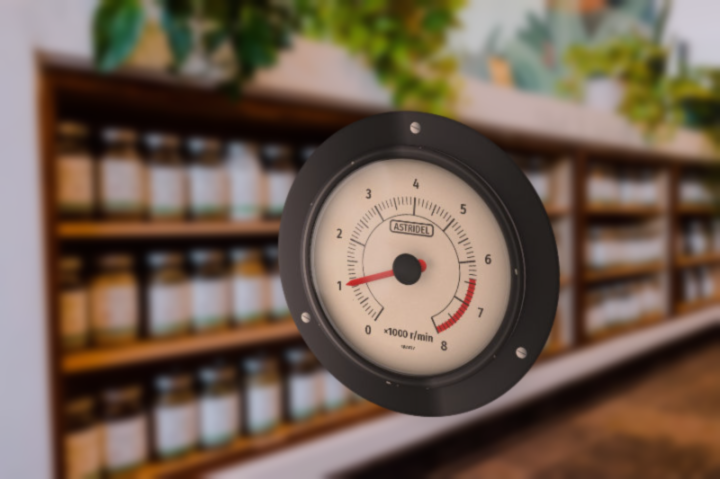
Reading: 1000
